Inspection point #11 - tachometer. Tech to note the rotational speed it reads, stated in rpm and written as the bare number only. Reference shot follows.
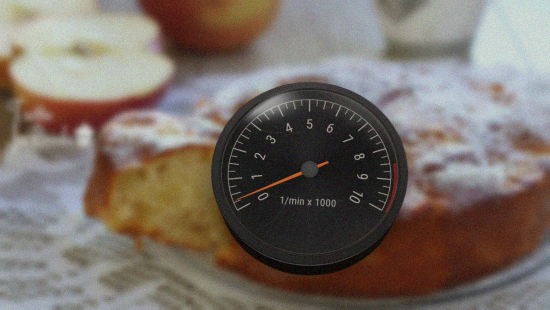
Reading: 250
